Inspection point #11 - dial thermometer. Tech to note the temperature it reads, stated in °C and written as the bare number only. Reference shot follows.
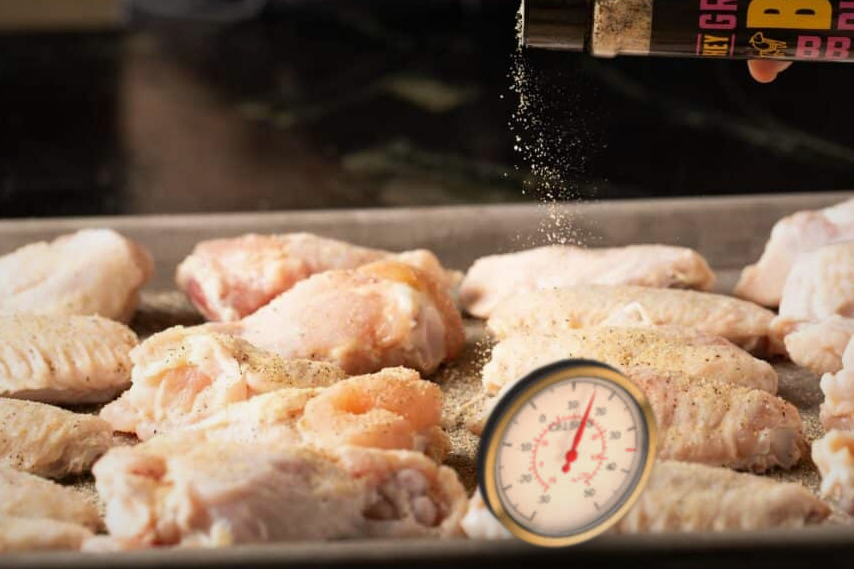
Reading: 15
